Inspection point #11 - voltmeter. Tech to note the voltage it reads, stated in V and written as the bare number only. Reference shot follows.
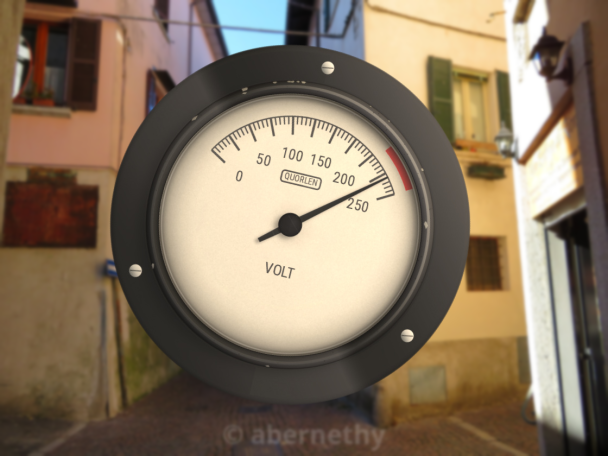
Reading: 230
